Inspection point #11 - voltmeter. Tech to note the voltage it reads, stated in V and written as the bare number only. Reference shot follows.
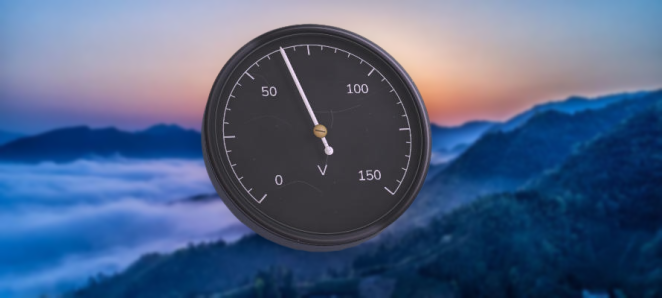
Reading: 65
